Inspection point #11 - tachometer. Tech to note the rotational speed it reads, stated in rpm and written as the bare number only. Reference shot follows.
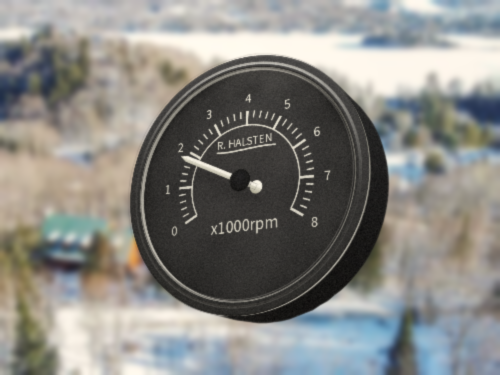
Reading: 1800
